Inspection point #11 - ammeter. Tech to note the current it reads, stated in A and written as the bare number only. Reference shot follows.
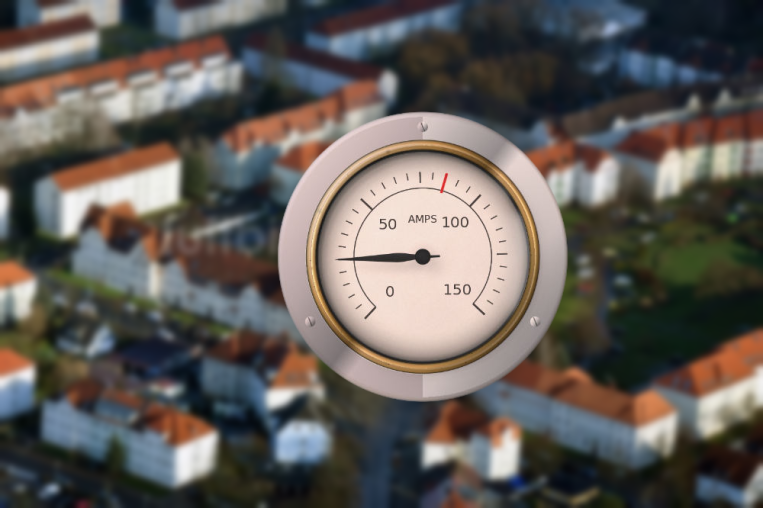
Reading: 25
